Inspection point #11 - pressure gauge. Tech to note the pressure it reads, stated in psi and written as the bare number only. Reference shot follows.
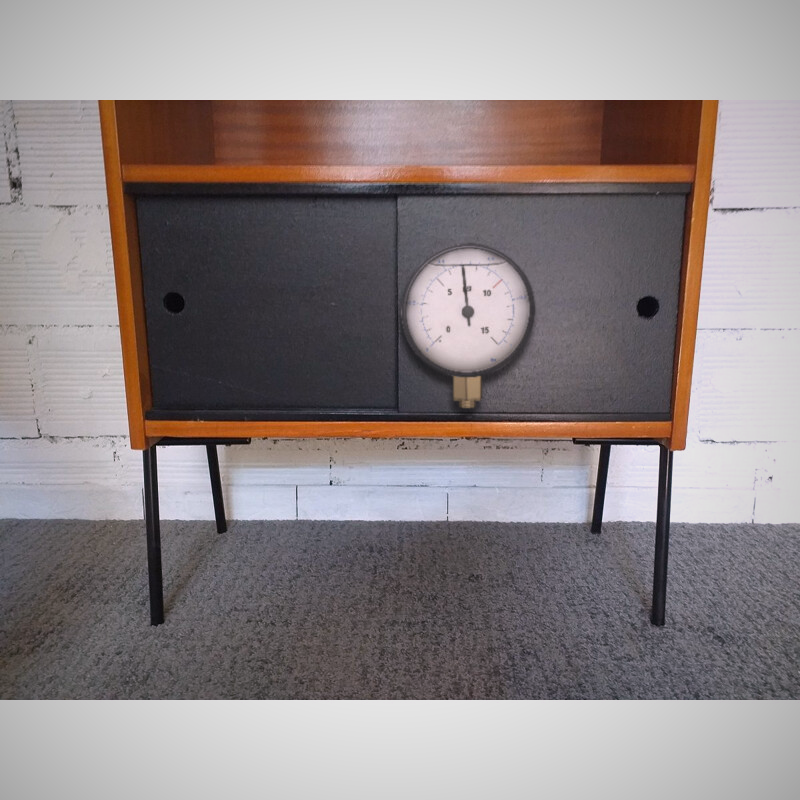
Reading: 7
